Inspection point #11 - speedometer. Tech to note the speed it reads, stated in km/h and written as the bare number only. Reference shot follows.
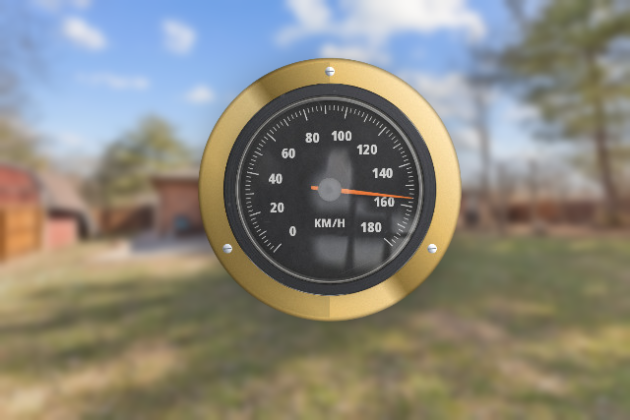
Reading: 156
